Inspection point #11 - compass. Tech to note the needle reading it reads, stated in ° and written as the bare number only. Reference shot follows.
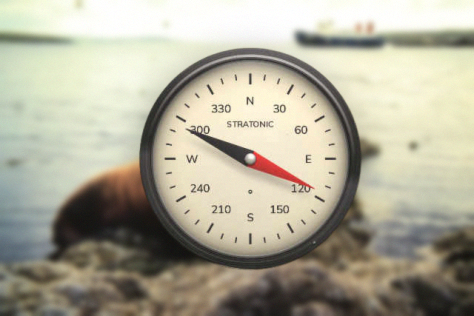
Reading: 115
